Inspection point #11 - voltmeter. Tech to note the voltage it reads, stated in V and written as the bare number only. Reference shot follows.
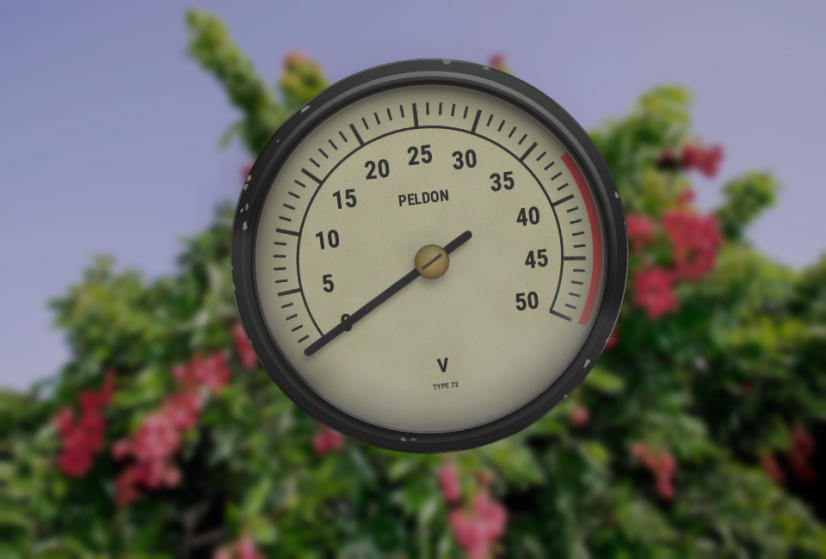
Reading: 0
